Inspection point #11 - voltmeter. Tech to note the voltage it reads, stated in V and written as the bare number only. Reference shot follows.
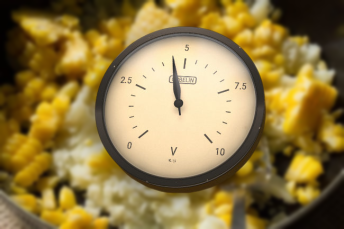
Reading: 4.5
